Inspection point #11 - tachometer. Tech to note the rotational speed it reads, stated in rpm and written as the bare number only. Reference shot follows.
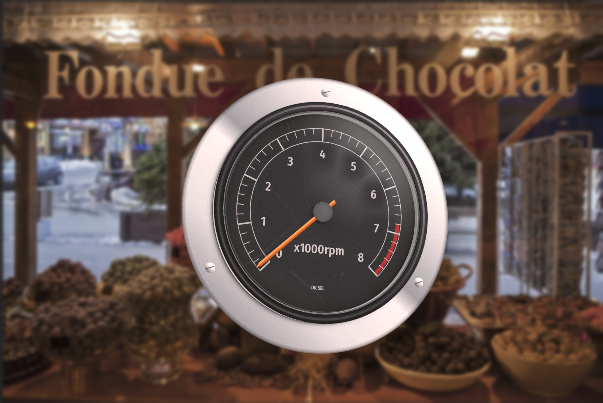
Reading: 100
